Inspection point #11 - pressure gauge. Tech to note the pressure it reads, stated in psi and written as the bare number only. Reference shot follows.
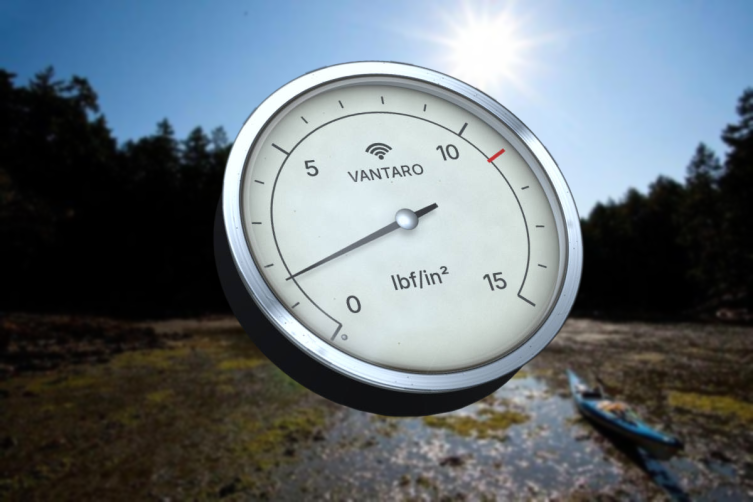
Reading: 1.5
